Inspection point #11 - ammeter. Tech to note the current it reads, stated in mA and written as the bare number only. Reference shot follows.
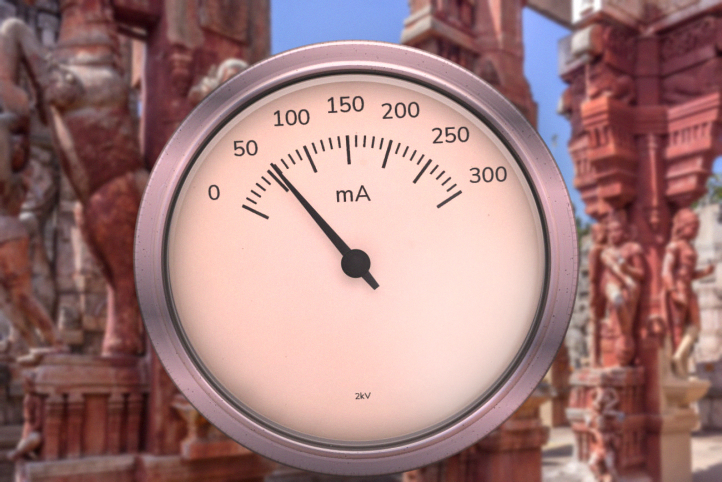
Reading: 60
